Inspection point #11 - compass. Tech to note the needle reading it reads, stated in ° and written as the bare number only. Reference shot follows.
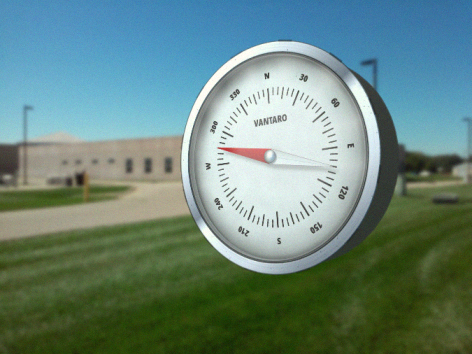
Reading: 285
